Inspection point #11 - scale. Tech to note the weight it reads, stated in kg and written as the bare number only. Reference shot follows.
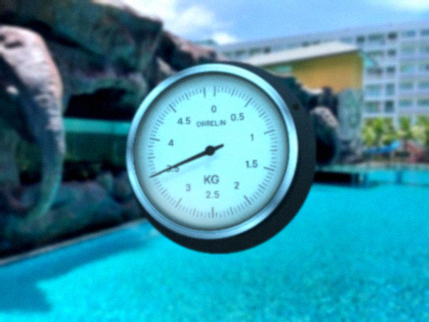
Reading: 3.5
